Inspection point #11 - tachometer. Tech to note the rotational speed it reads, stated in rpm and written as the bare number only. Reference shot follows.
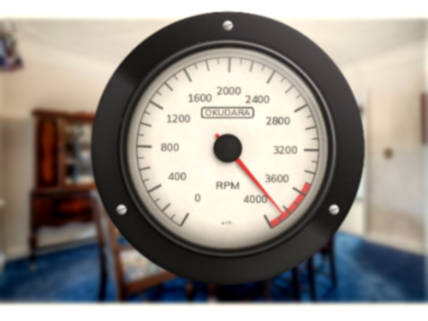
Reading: 3850
